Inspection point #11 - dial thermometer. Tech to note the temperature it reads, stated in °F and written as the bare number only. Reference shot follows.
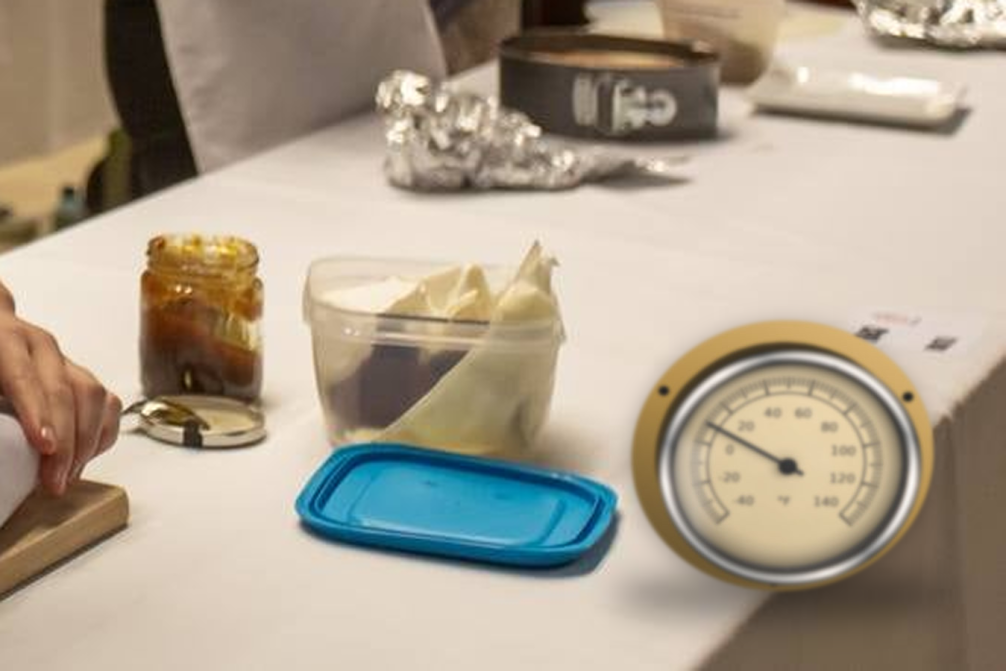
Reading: 10
